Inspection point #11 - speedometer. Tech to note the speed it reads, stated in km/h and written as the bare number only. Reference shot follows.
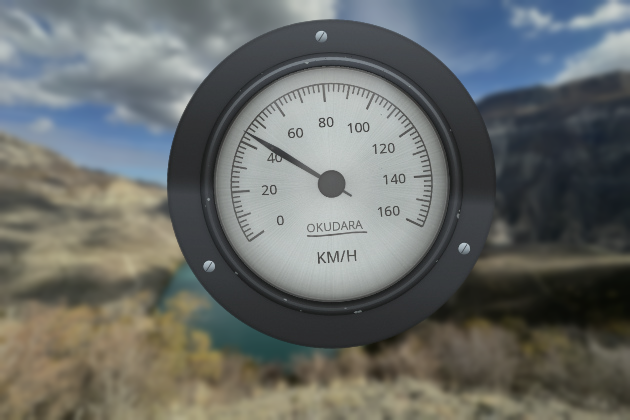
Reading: 44
